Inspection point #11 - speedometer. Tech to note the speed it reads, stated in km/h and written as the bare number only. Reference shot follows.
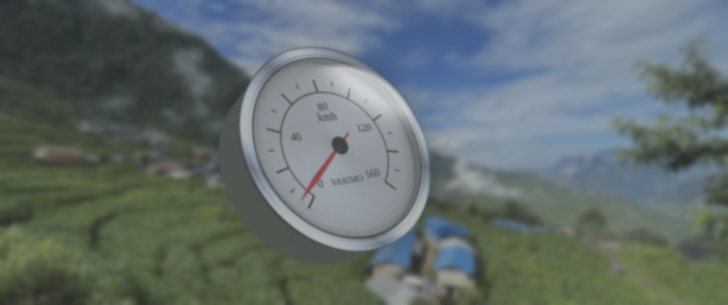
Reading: 5
